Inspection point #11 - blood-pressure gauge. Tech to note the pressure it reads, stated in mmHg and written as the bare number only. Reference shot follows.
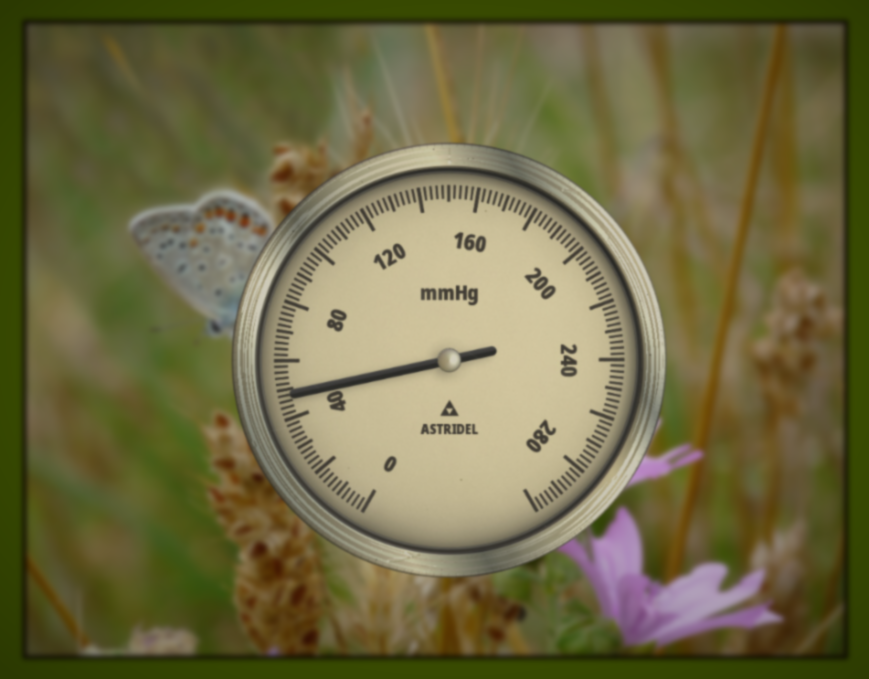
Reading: 48
